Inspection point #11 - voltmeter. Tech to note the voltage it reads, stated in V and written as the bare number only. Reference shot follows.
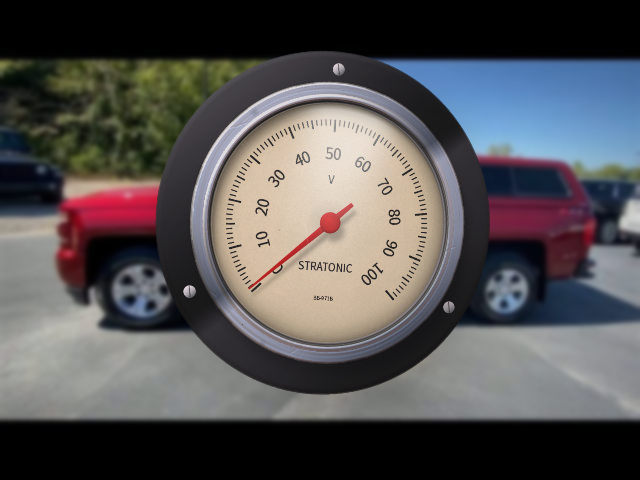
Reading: 1
